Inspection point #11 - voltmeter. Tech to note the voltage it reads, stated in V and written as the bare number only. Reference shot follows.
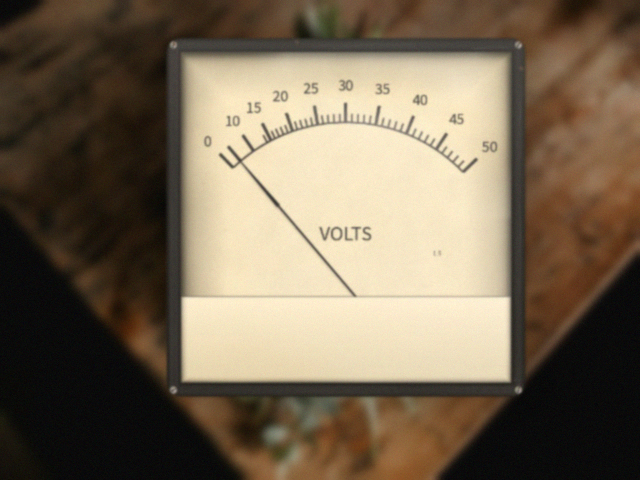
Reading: 5
